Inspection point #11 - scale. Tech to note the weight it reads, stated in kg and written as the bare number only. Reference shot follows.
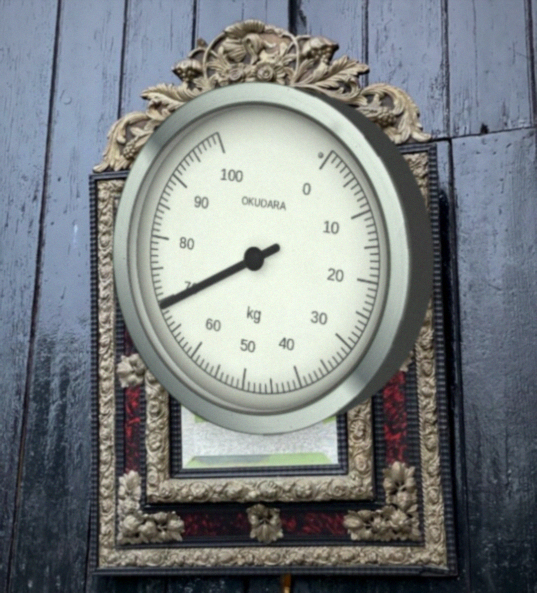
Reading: 69
